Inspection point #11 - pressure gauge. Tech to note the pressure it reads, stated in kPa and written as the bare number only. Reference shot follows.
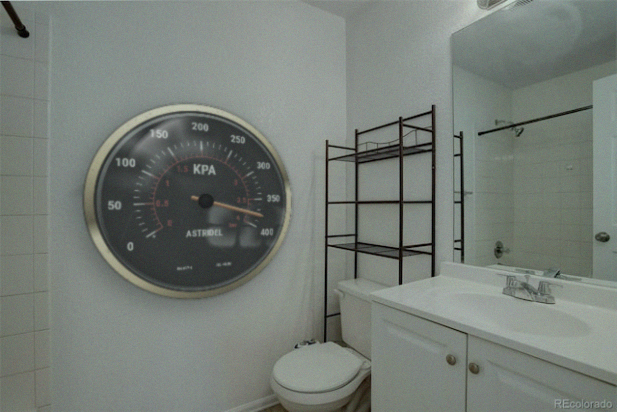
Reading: 380
